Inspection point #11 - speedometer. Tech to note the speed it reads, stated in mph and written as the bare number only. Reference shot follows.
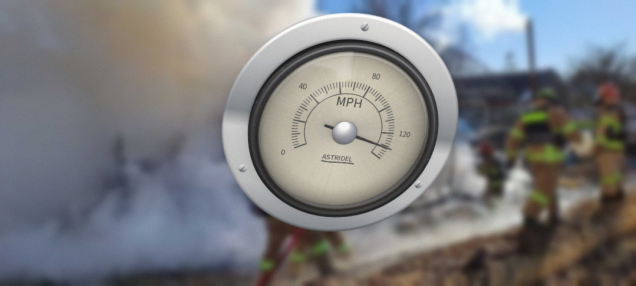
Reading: 130
